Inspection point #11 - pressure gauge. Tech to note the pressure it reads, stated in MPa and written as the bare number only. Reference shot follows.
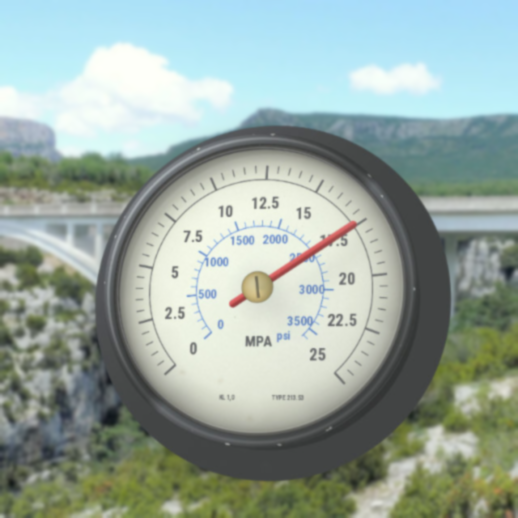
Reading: 17.5
